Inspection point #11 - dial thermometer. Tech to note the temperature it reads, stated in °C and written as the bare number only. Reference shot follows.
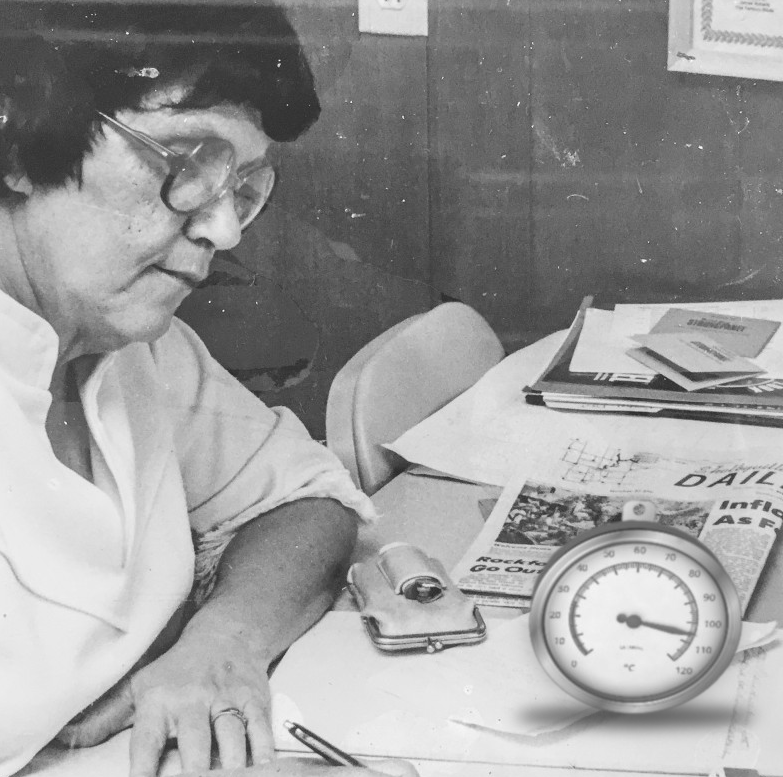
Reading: 105
